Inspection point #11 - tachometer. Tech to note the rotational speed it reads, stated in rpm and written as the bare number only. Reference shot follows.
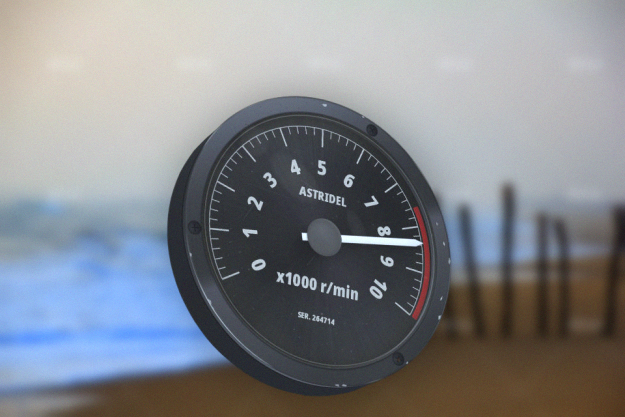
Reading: 8400
